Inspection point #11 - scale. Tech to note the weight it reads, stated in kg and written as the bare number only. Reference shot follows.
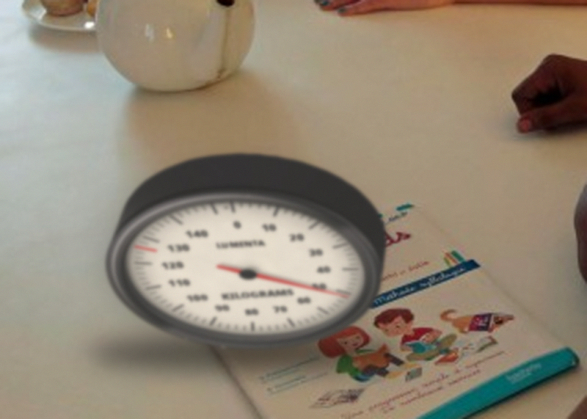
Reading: 50
